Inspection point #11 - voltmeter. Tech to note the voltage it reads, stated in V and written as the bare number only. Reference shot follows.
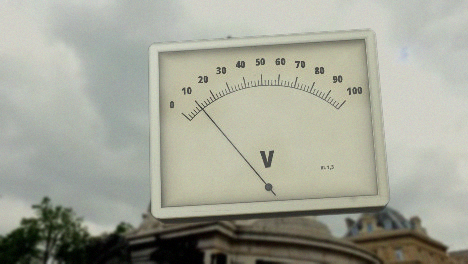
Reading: 10
